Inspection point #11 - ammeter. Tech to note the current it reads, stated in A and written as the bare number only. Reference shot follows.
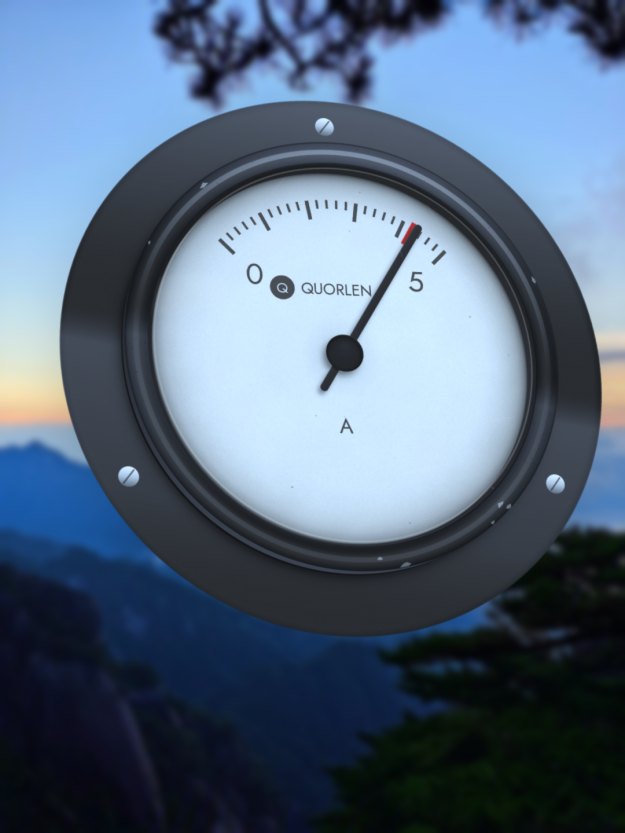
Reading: 4.3
